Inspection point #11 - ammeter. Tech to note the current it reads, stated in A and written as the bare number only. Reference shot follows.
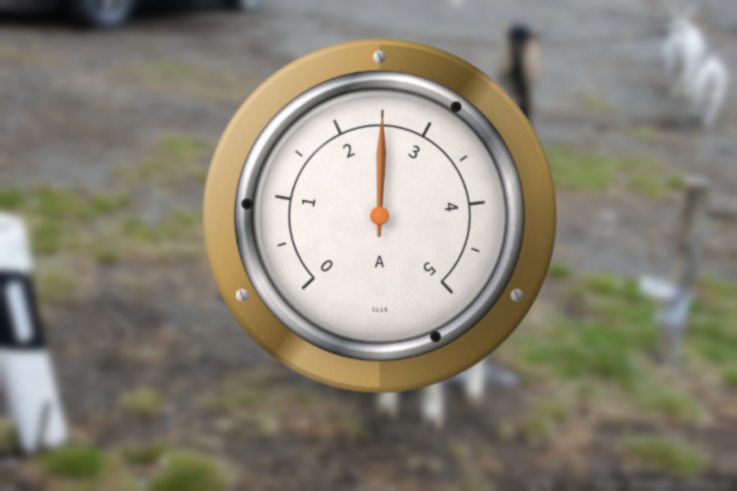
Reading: 2.5
